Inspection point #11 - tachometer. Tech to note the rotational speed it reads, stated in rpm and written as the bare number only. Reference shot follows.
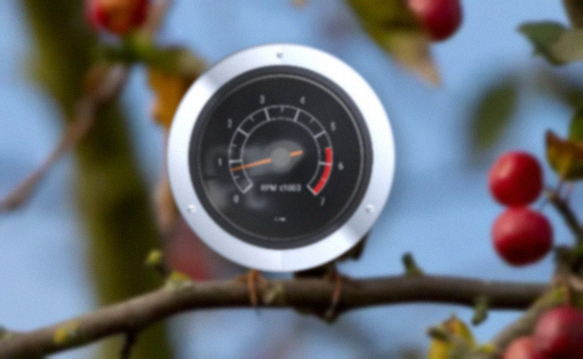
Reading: 750
